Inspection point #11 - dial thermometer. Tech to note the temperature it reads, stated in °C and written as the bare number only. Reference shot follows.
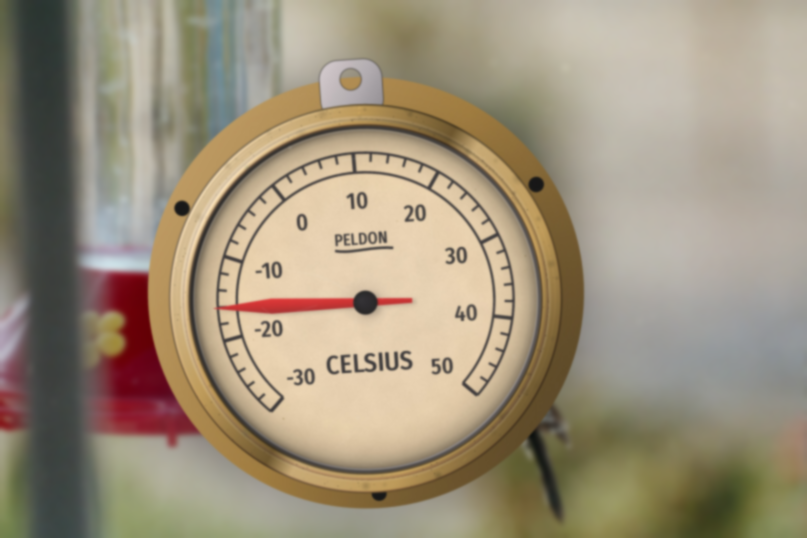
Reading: -16
